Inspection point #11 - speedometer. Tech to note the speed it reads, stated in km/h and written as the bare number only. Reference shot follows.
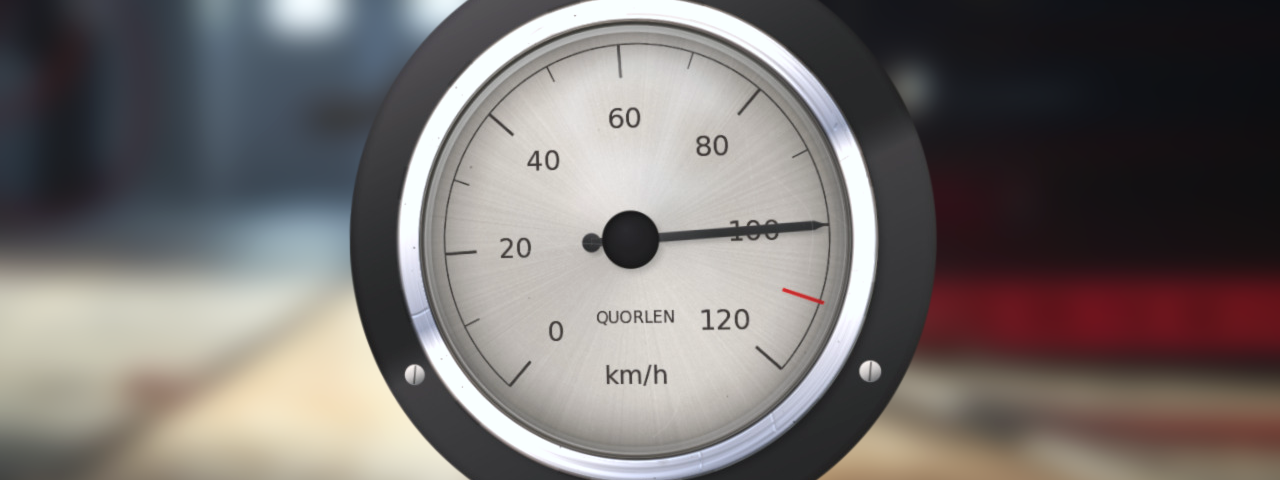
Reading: 100
